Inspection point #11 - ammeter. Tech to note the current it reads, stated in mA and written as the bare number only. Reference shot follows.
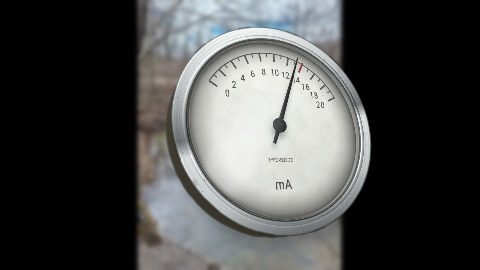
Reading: 13
